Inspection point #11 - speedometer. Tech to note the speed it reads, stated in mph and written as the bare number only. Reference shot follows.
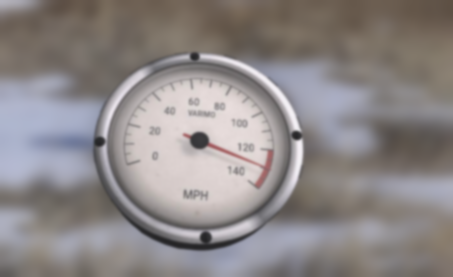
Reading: 130
